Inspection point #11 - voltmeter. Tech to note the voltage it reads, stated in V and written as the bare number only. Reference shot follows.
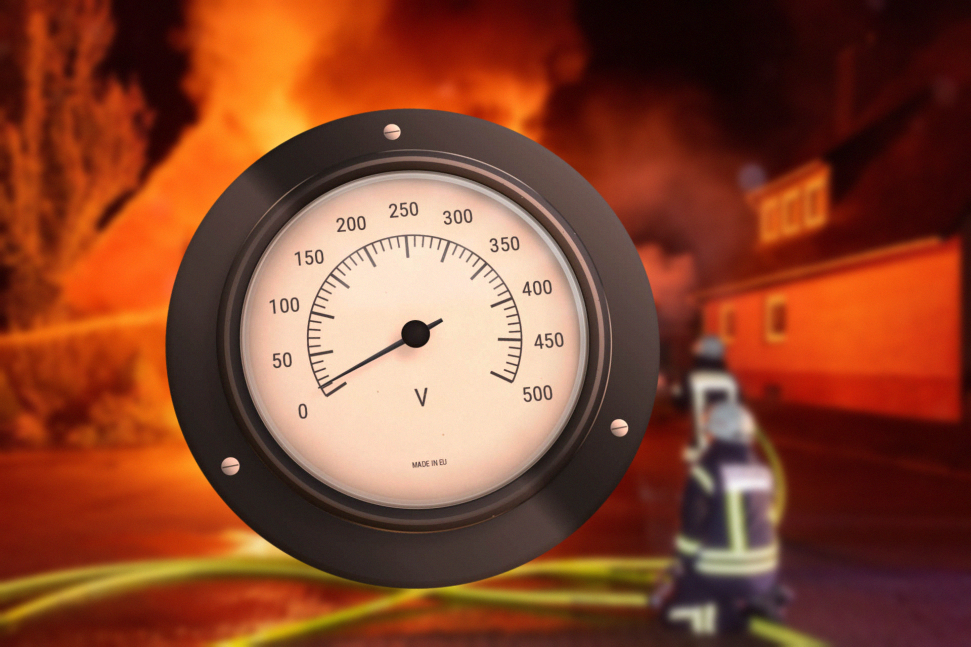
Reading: 10
